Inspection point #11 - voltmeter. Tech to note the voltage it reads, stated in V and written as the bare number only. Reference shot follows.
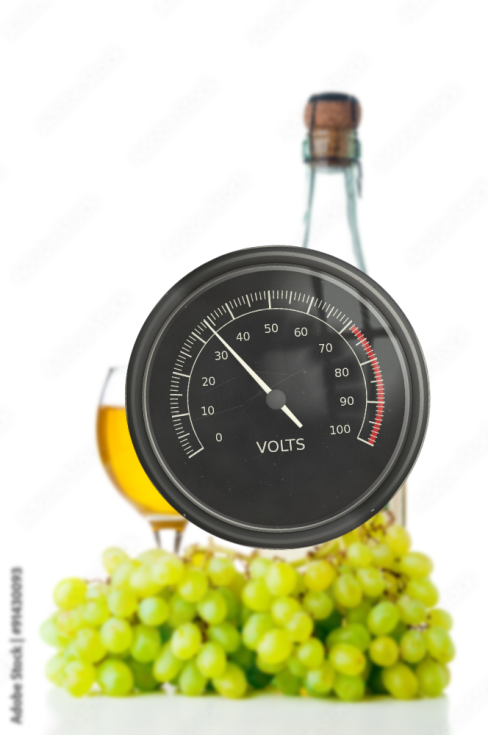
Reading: 34
